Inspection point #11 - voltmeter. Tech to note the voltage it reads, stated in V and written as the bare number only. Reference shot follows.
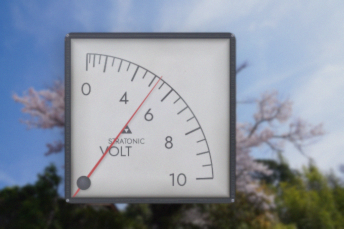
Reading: 5.25
